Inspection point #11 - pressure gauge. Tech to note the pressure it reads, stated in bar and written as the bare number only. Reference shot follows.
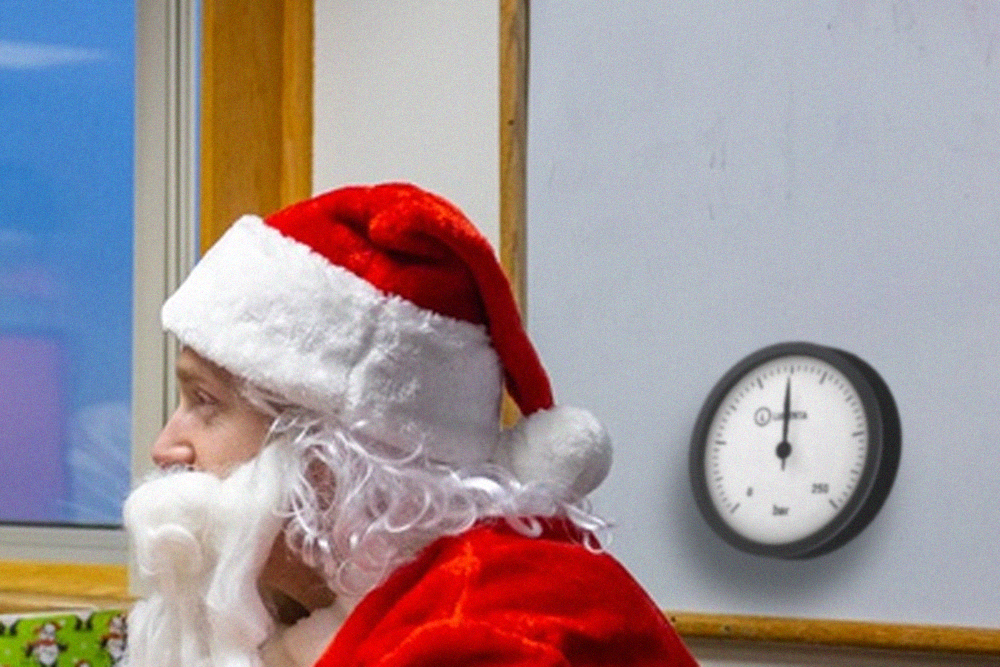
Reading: 125
